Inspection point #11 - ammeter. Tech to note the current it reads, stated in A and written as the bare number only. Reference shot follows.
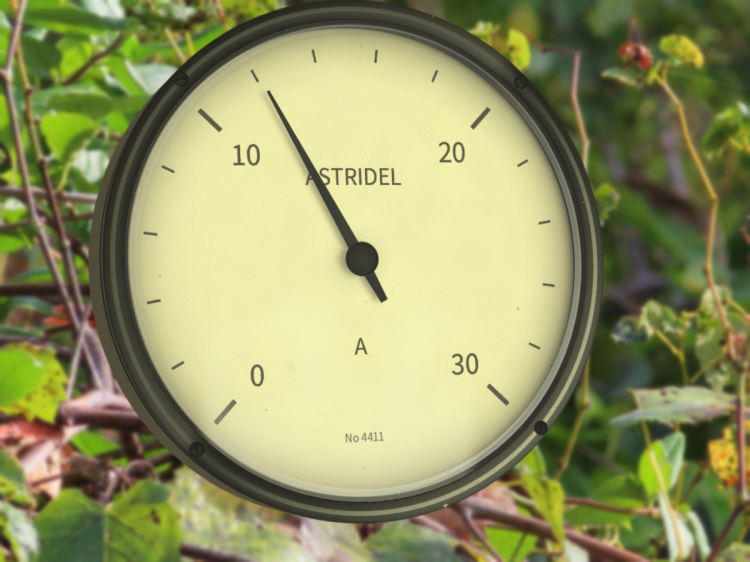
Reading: 12
